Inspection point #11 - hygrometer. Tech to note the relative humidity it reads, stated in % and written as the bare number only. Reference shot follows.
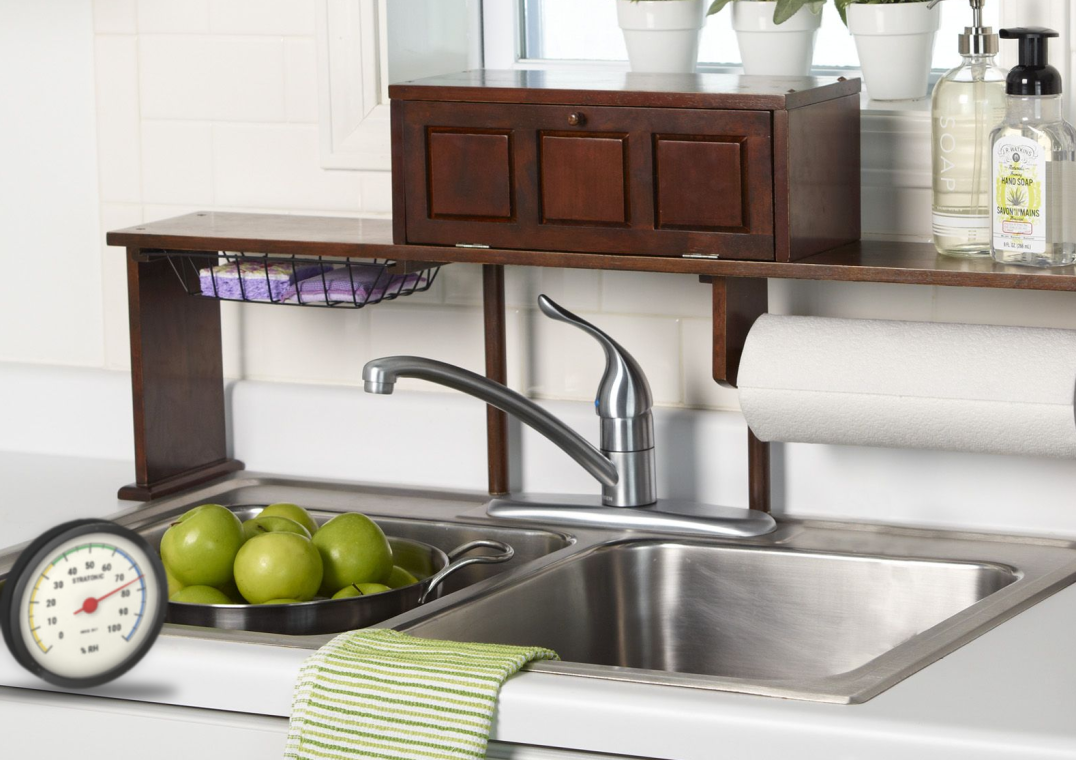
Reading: 75
